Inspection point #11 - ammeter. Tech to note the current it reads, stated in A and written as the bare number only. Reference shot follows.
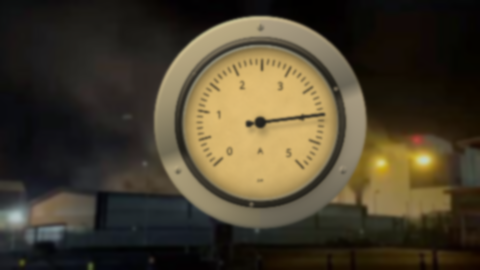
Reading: 4
